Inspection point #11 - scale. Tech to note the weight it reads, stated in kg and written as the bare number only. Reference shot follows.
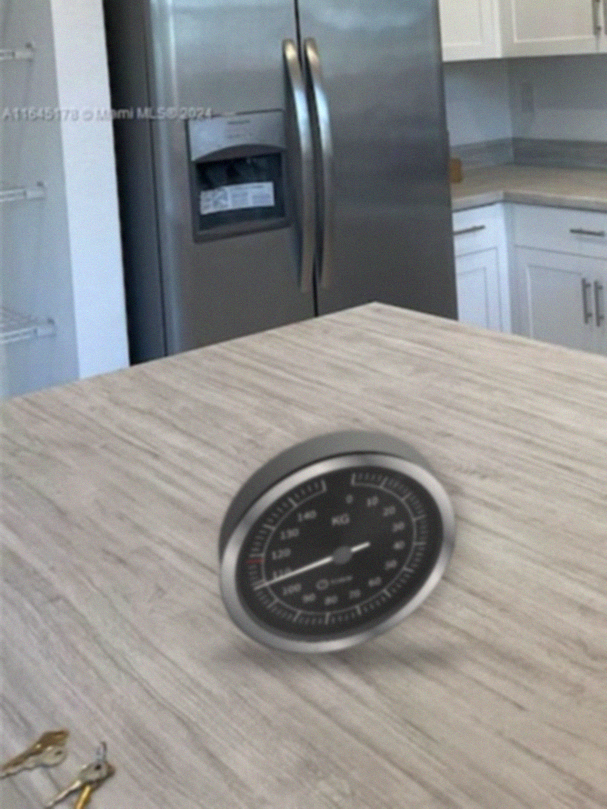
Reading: 110
